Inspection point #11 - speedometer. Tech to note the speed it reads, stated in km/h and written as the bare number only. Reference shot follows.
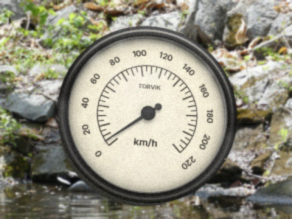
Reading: 5
